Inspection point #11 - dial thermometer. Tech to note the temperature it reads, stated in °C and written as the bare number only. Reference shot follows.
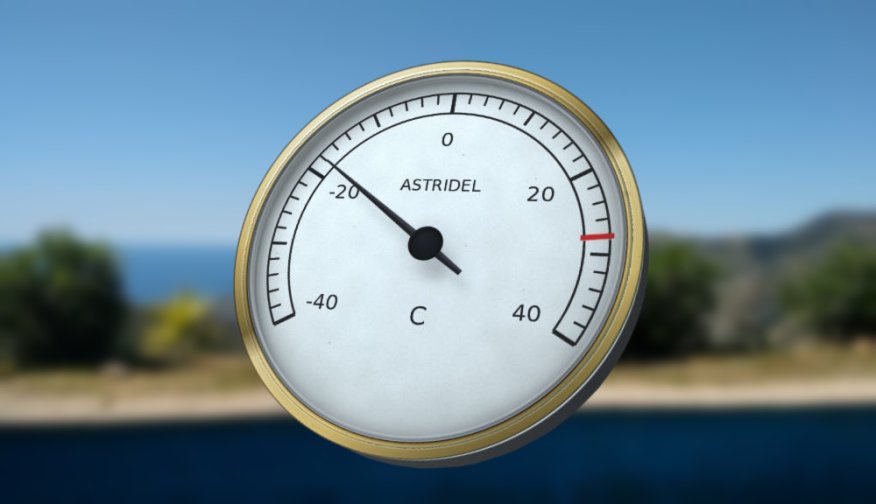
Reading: -18
